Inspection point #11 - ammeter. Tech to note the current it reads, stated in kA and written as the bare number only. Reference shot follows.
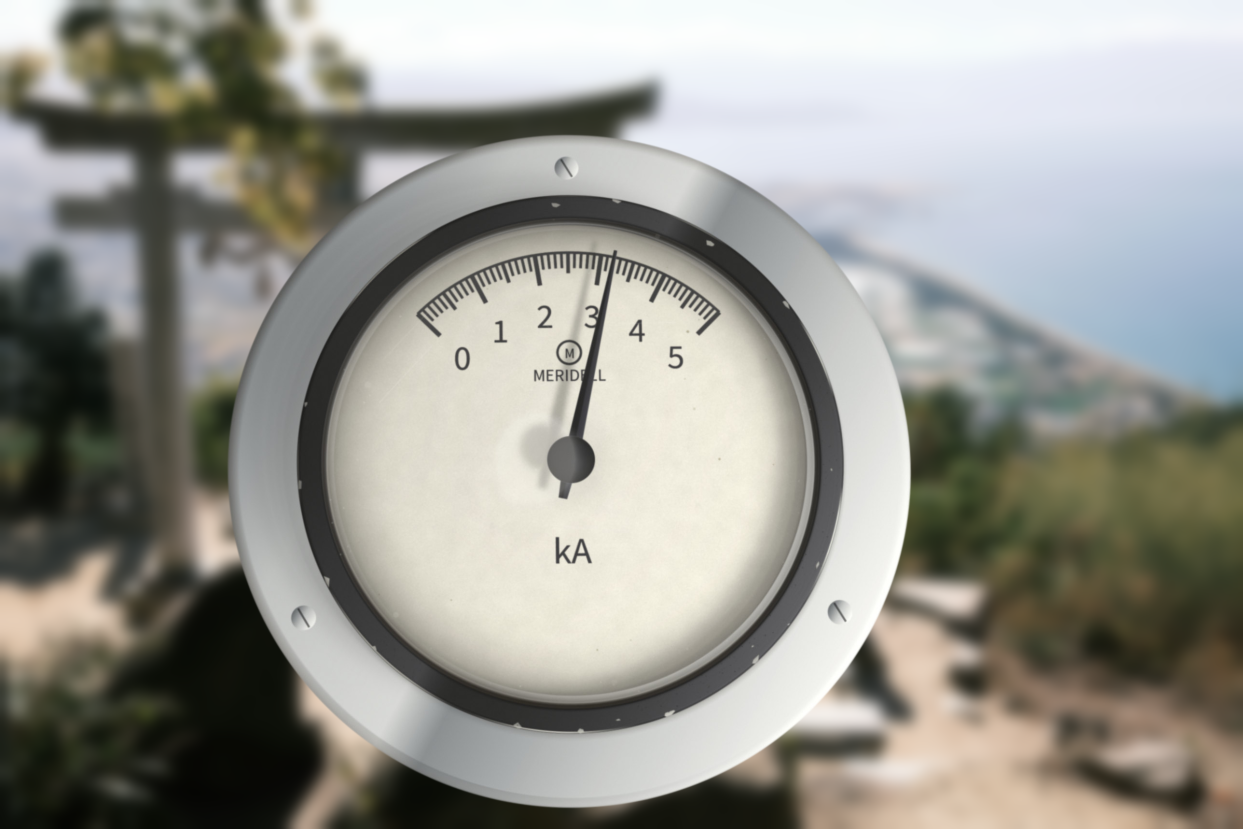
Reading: 3.2
